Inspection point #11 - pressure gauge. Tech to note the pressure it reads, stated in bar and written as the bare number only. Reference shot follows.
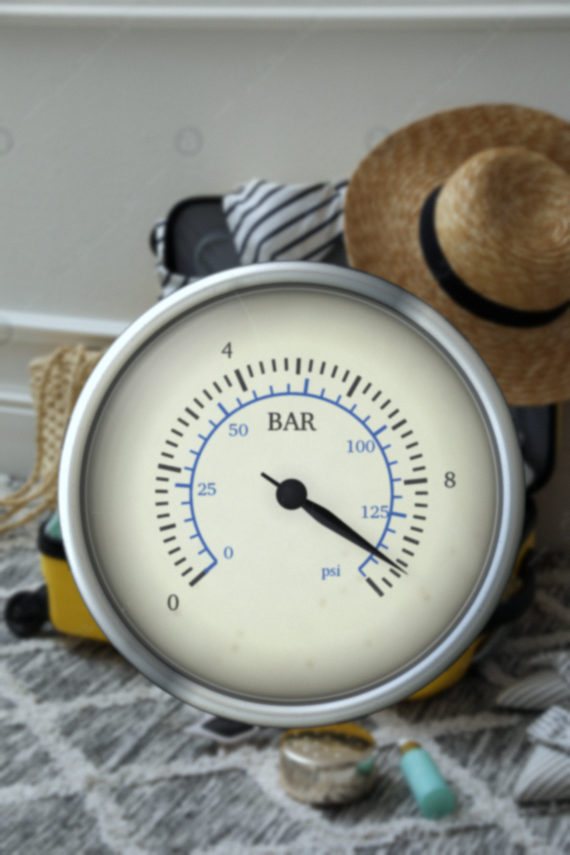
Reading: 9.5
